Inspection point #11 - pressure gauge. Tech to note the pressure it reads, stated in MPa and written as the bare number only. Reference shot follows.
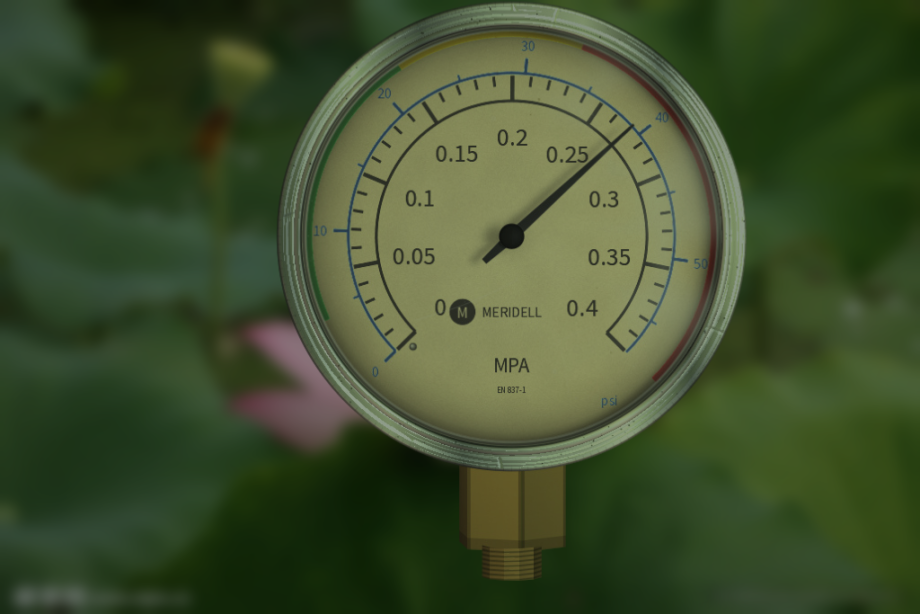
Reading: 0.27
